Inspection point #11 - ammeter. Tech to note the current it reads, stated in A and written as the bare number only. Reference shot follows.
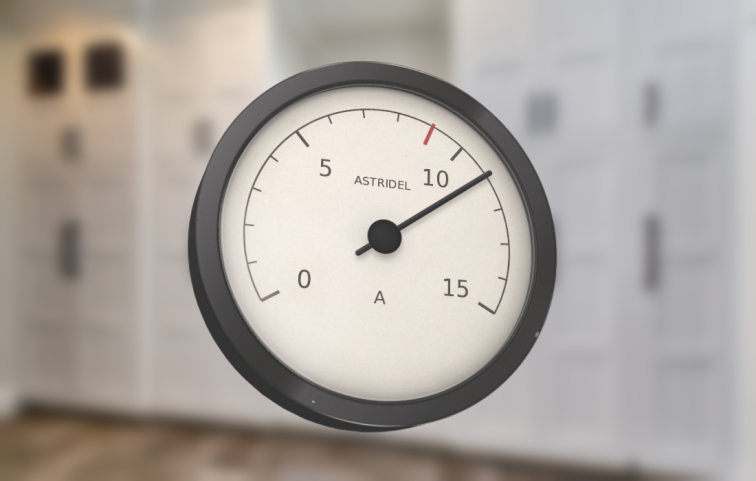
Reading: 11
